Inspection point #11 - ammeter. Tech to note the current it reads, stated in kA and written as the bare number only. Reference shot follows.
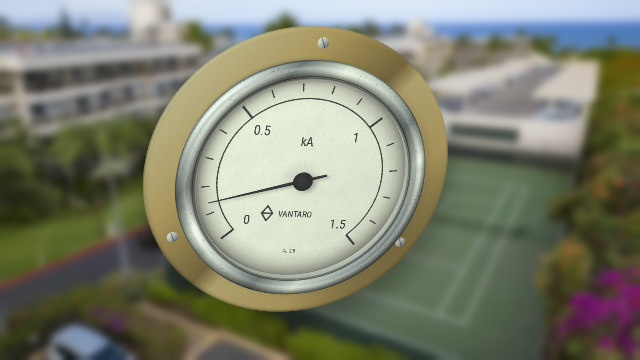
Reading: 0.15
